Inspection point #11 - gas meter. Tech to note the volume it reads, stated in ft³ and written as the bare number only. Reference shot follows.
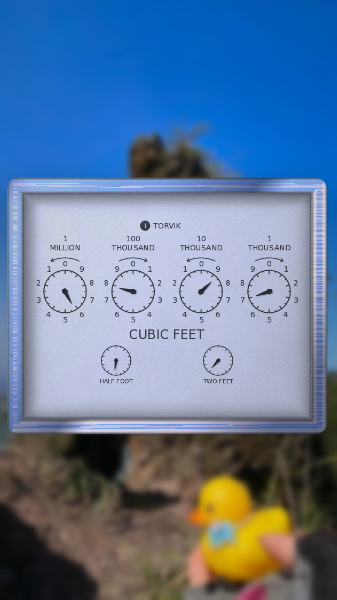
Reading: 578700
